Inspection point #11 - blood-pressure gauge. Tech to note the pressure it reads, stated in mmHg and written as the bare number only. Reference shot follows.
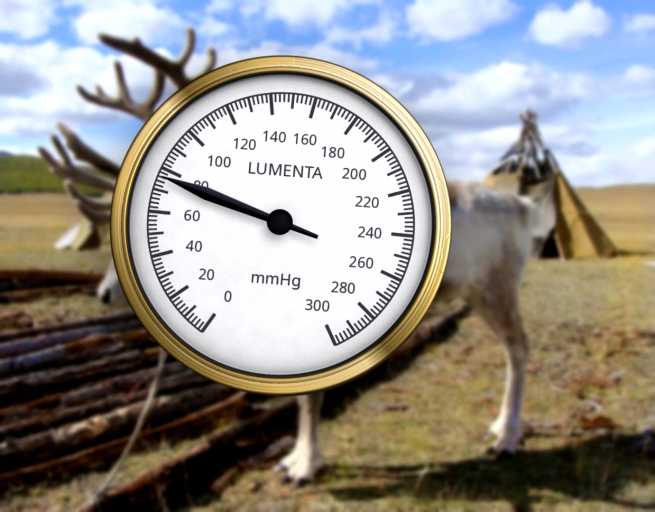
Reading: 76
